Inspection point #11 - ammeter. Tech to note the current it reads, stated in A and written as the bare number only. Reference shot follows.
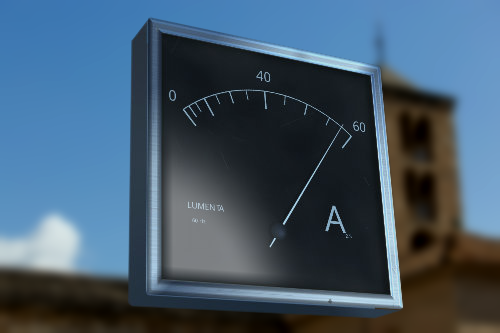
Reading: 57.5
